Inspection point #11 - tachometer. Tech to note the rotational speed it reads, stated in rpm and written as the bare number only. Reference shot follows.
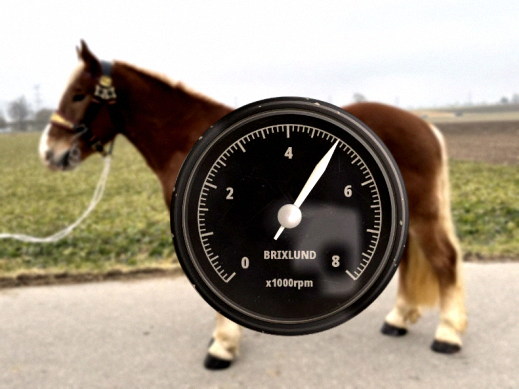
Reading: 5000
